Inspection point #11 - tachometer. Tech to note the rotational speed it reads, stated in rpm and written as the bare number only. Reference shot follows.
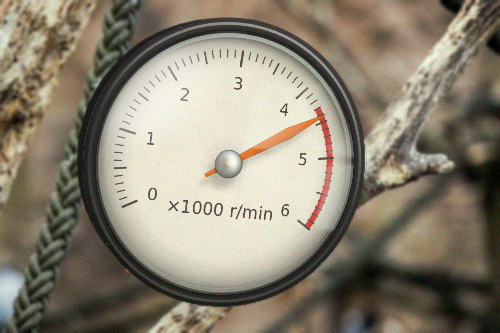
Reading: 4400
